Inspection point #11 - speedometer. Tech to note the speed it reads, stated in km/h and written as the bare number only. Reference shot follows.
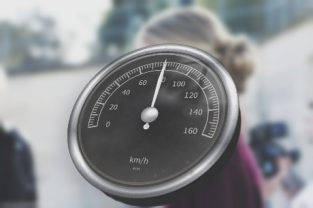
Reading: 80
